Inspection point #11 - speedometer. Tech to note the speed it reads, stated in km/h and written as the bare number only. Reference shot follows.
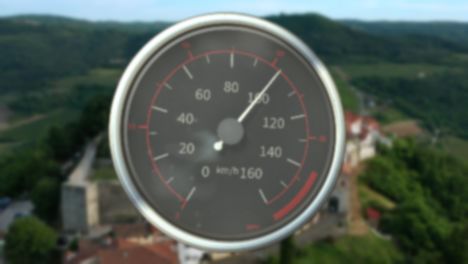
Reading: 100
